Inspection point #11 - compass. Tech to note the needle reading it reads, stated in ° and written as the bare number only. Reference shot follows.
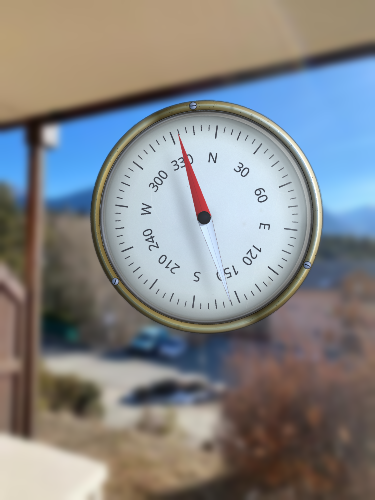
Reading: 335
